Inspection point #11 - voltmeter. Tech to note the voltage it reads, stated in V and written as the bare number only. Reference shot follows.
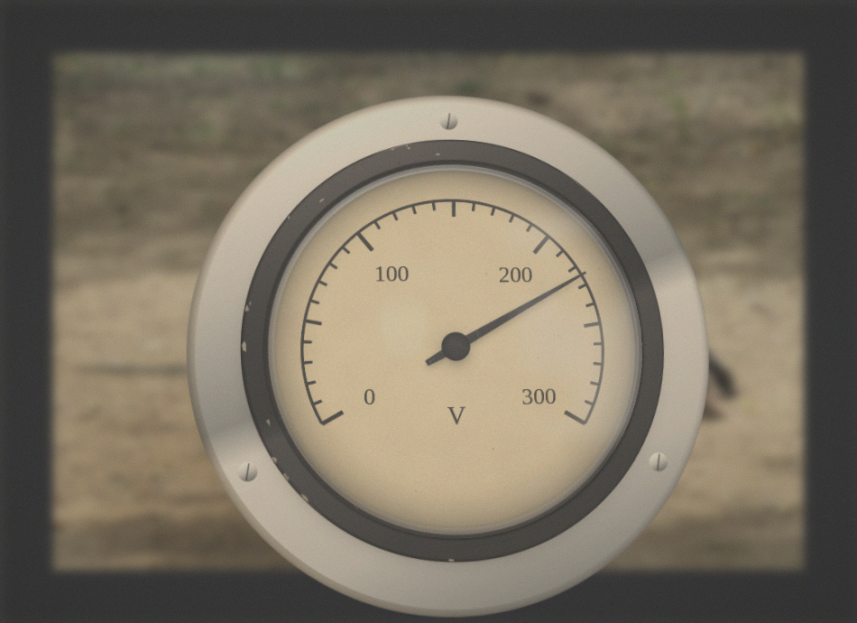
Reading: 225
